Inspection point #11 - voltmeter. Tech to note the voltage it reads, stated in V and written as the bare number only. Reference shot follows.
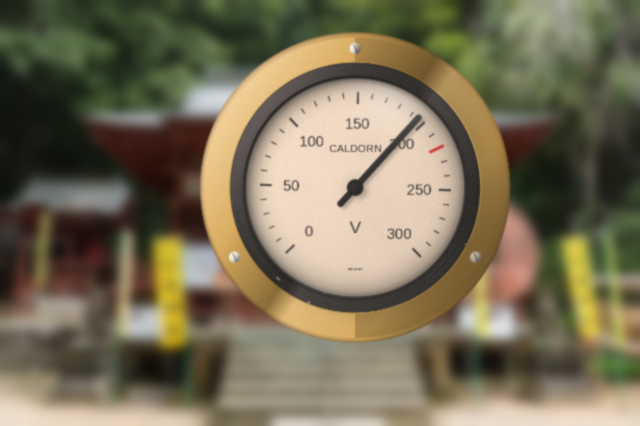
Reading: 195
